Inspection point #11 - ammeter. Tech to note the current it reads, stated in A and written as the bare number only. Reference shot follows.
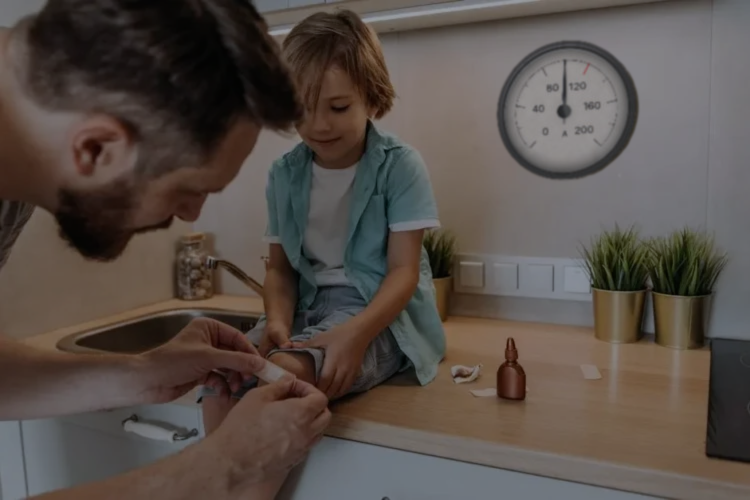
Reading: 100
